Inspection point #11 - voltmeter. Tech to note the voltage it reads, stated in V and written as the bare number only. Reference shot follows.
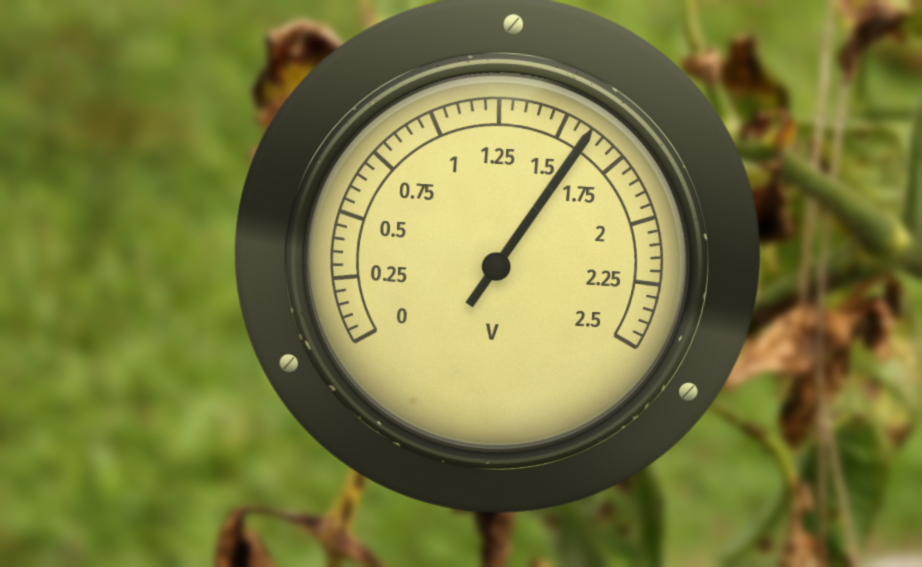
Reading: 1.6
